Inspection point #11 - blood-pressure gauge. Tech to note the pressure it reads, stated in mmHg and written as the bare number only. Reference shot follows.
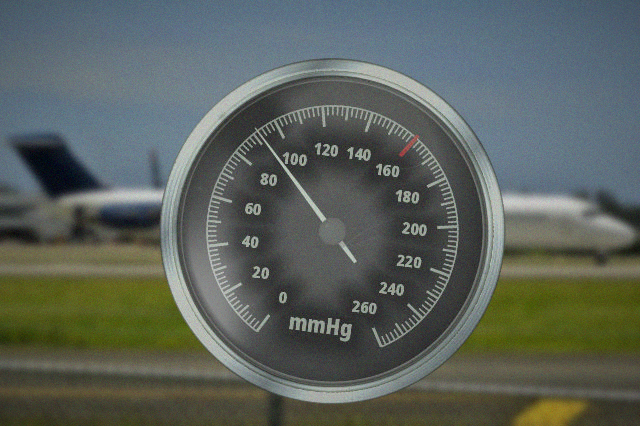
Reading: 92
